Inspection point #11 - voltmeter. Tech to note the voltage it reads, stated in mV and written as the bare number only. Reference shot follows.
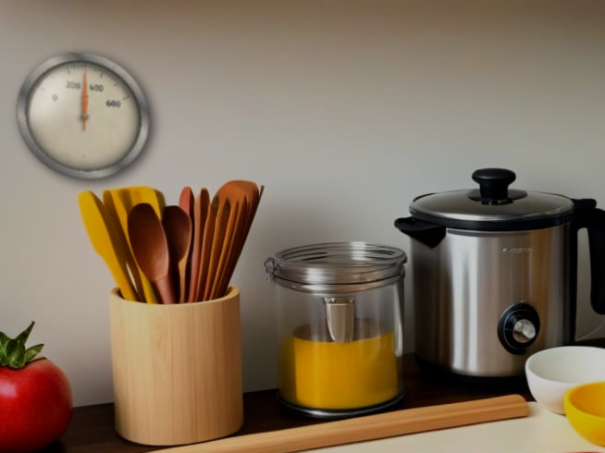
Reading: 300
